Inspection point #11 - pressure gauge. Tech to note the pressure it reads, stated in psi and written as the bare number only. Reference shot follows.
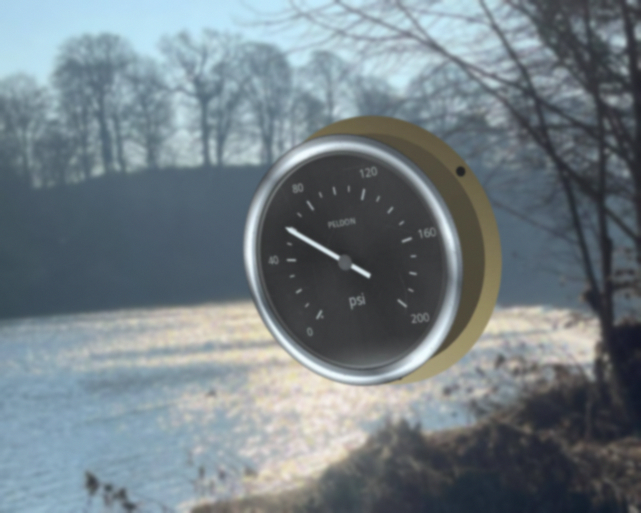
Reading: 60
